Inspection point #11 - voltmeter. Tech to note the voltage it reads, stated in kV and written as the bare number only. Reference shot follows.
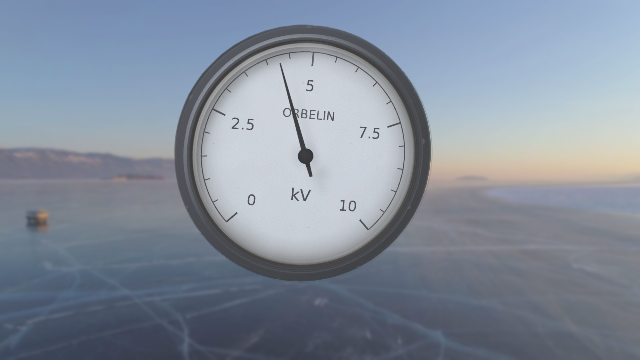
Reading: 4.25
